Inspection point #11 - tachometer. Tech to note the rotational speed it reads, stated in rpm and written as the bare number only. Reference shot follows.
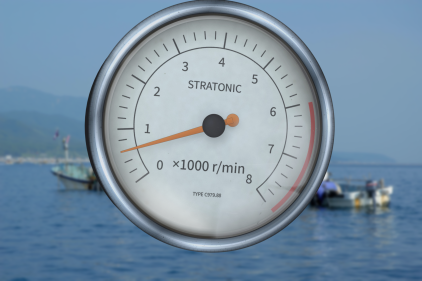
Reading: 600
